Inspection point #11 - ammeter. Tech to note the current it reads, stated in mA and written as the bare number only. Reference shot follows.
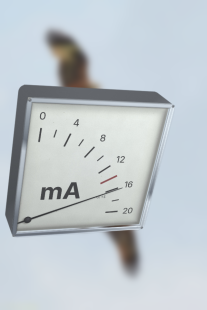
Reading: 16
